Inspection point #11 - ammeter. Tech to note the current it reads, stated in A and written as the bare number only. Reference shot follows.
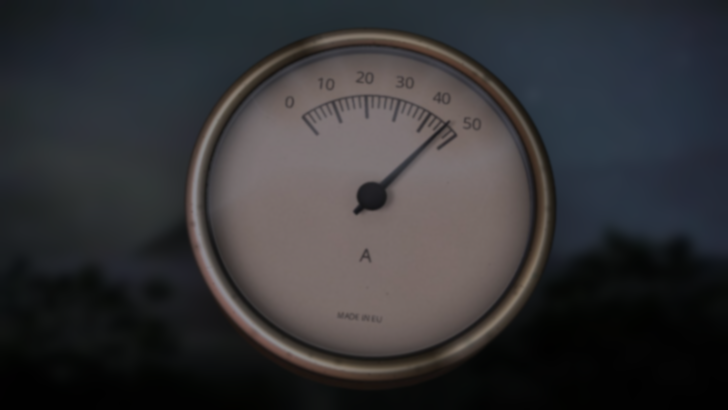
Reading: 46
